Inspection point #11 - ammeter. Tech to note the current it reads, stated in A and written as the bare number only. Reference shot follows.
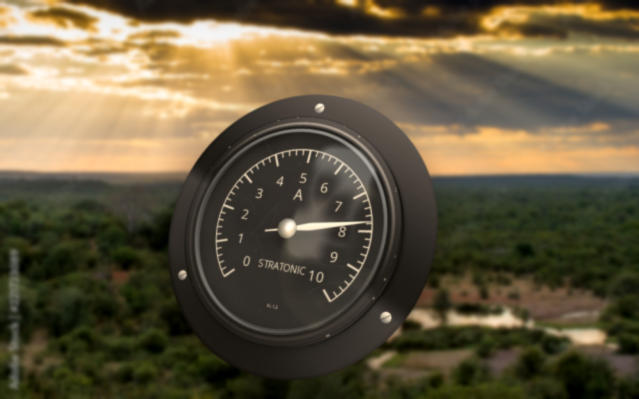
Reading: 7.8
